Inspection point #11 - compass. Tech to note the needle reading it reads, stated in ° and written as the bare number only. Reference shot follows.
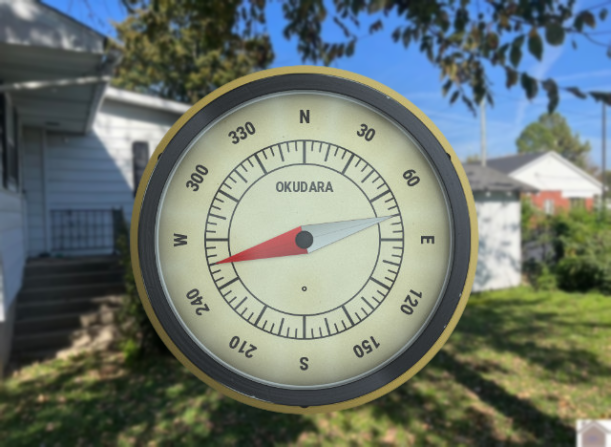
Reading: 255
